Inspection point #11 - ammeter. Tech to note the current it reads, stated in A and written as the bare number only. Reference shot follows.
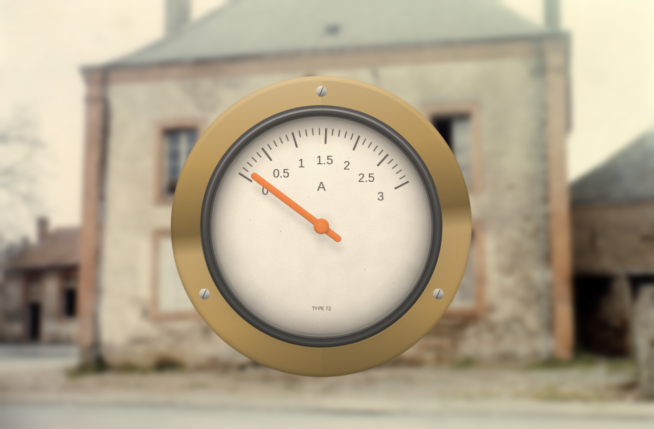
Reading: 0.1
